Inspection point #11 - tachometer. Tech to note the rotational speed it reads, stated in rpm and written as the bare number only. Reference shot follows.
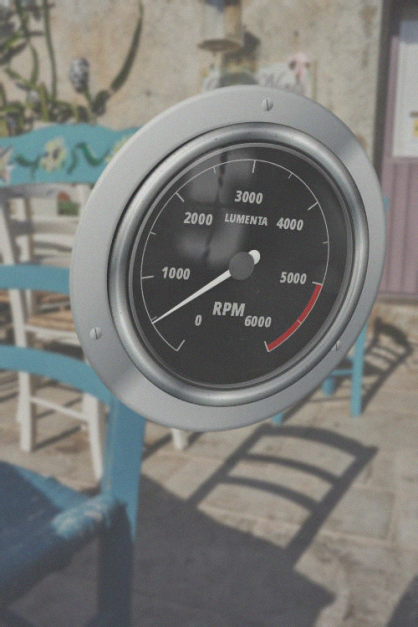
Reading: 500
